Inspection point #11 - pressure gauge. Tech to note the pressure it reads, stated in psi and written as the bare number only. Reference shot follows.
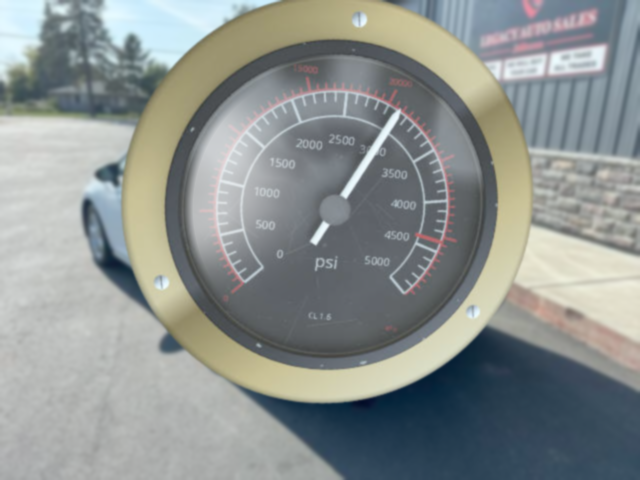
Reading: 3000
